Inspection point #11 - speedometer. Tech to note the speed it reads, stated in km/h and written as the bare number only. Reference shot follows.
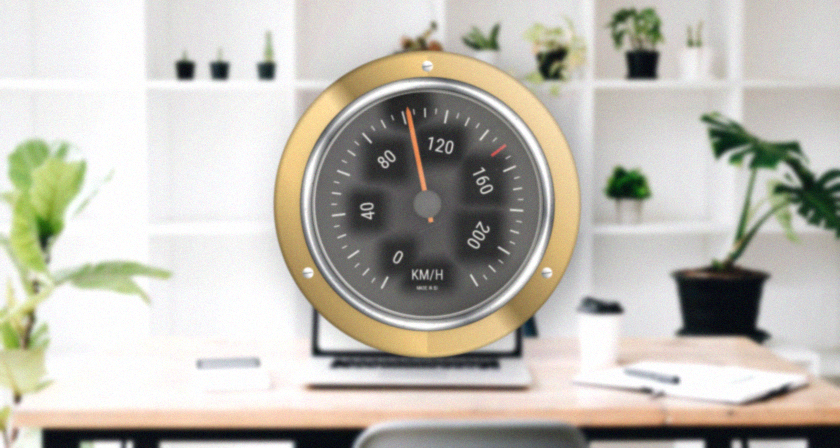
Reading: 102.5
